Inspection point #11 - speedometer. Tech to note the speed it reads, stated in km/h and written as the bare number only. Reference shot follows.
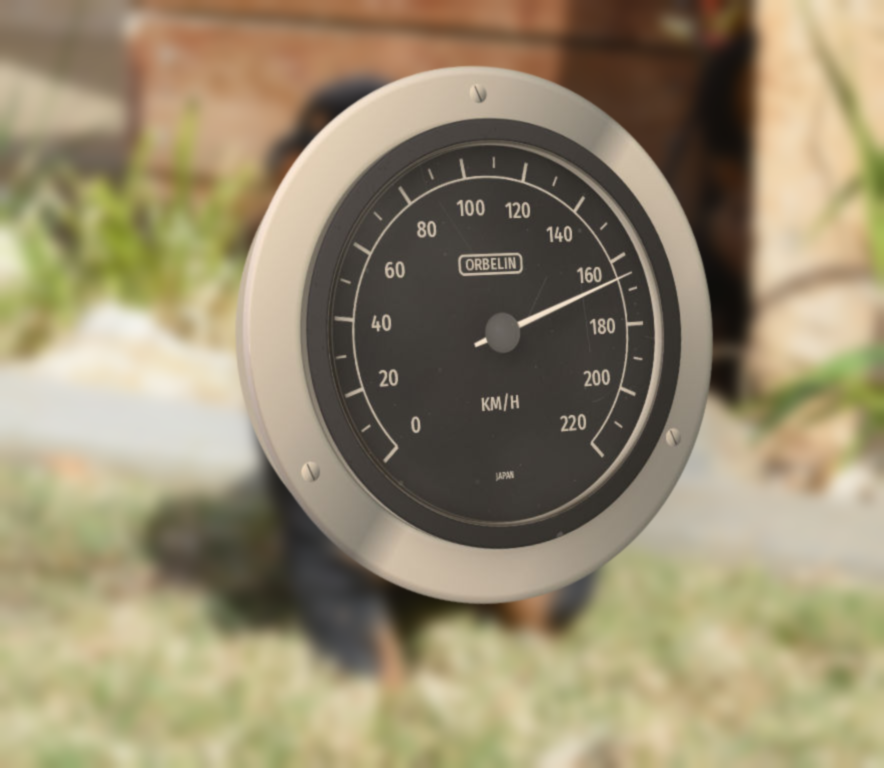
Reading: 165
